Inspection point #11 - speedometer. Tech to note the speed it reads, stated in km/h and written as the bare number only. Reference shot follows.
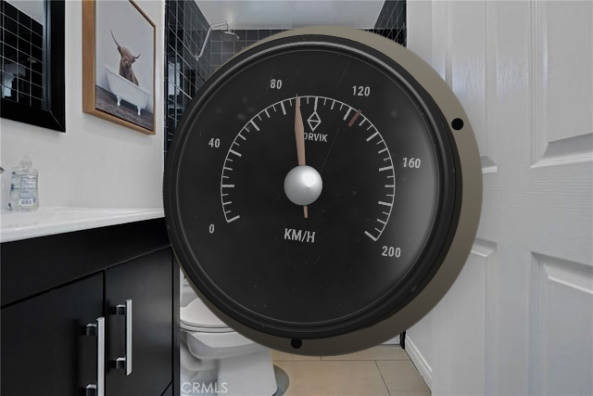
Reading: 90
